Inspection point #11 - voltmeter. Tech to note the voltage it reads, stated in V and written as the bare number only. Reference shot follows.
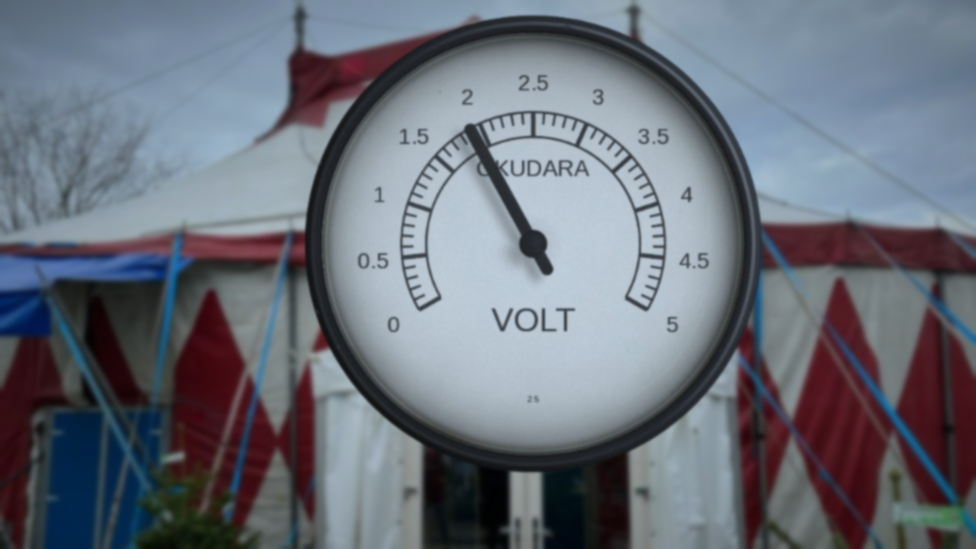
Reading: 1.9
